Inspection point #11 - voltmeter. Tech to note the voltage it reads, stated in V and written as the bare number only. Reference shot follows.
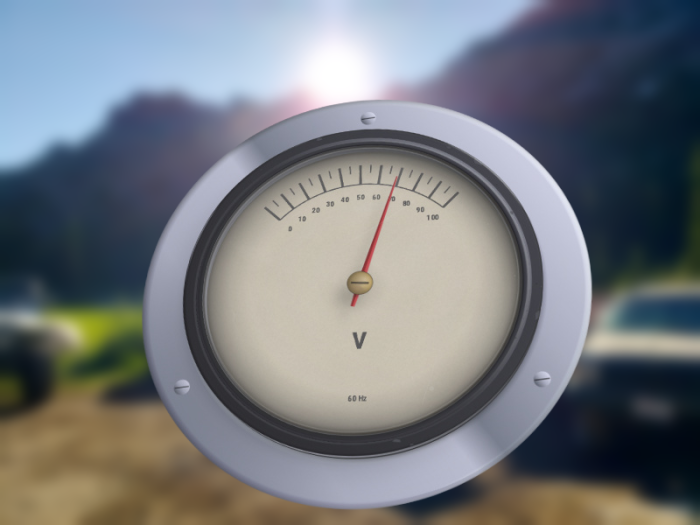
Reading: 70
